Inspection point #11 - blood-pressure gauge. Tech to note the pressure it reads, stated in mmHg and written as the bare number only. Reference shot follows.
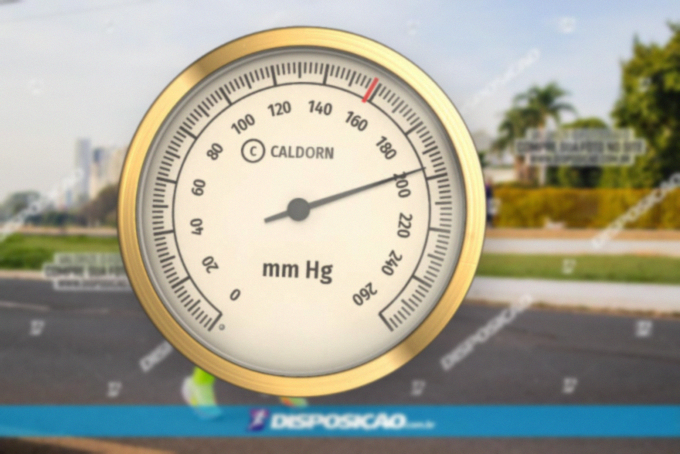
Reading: 196
